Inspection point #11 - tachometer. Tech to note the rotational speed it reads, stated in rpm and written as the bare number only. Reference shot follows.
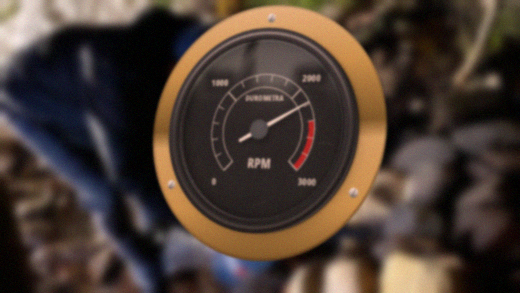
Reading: 2200
